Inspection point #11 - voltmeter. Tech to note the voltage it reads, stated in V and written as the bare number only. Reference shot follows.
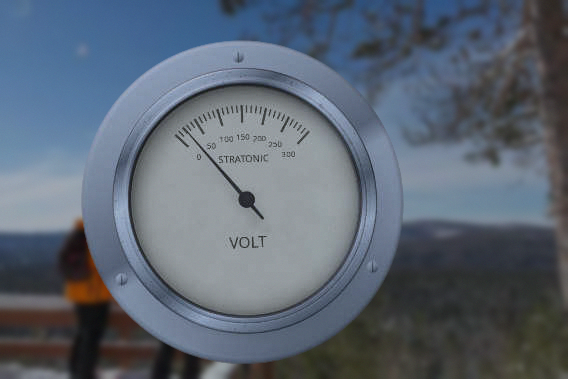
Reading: 20
